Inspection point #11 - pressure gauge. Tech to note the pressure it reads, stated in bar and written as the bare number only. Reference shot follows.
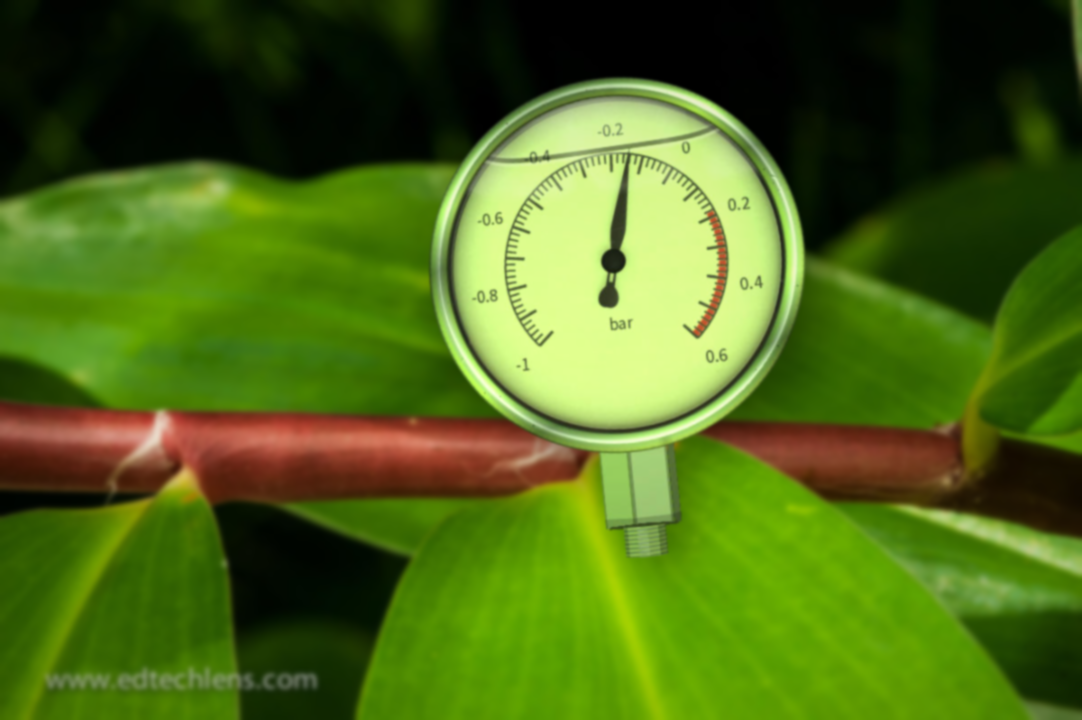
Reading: -0.14
